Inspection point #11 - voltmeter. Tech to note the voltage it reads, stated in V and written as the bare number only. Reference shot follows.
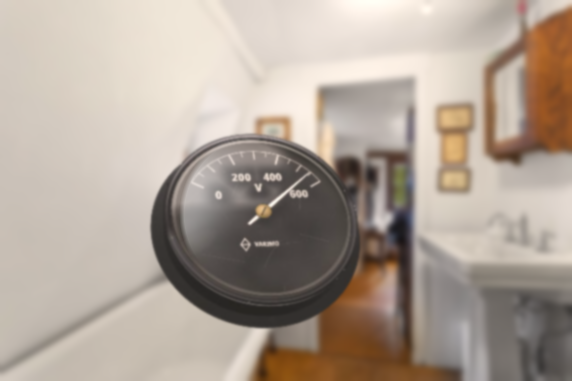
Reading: 550
